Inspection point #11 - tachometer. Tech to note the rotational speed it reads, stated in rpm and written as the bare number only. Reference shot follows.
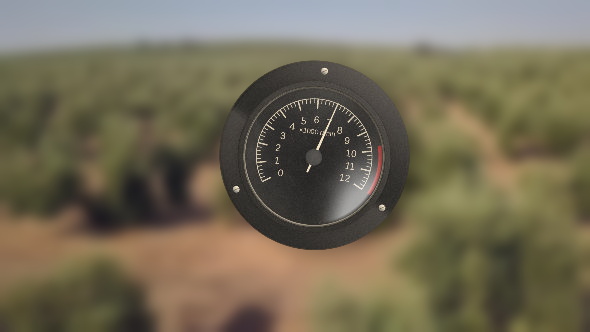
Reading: 7000
